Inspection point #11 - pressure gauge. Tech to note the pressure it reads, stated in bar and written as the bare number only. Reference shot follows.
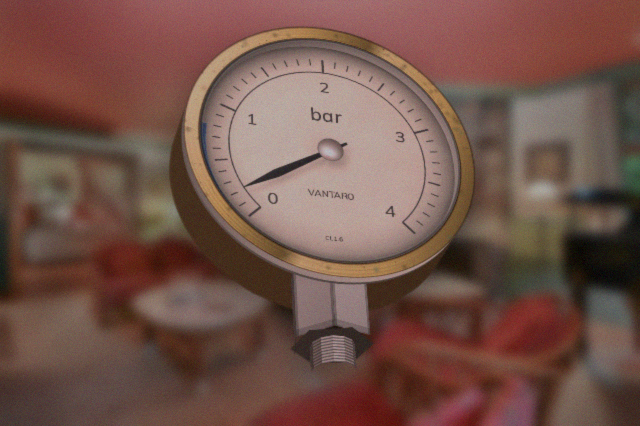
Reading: 0.2
